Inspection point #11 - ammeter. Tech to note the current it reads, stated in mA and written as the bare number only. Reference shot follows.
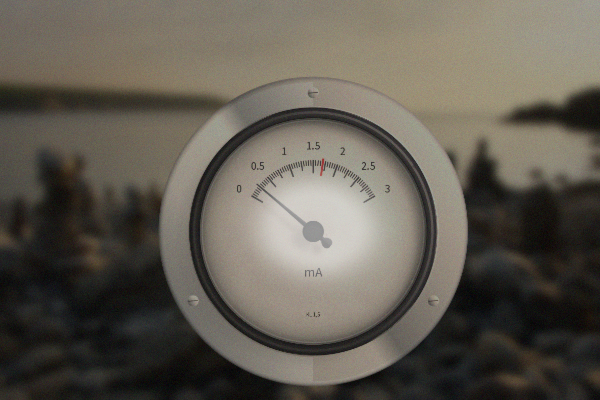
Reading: 0.25
